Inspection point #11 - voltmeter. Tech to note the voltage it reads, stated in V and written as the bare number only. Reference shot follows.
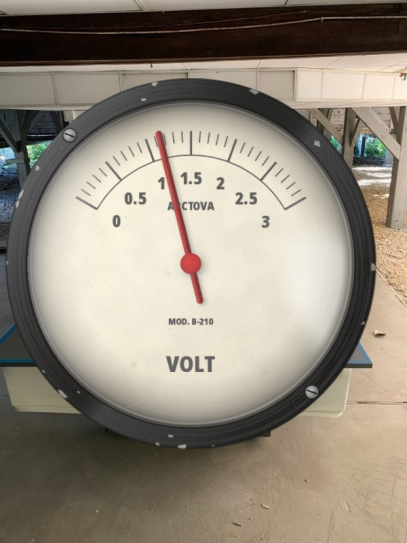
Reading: 1.15
